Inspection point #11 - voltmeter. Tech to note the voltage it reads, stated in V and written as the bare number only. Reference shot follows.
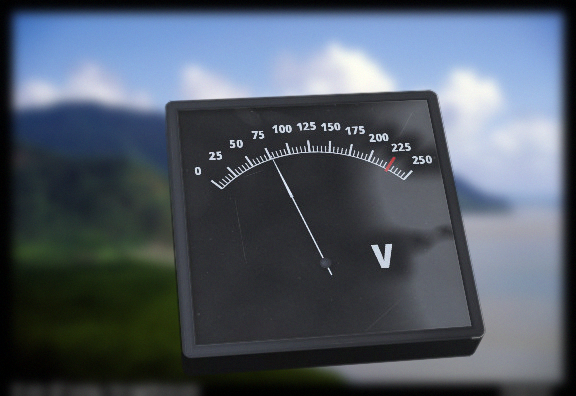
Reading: 75
